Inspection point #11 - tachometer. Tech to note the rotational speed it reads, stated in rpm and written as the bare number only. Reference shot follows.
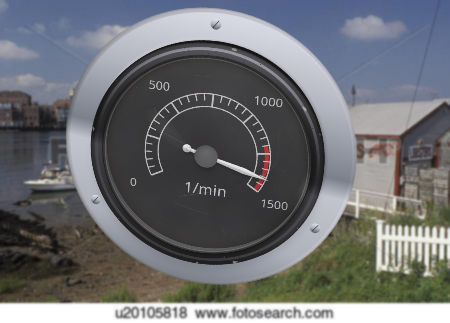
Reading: 1400
